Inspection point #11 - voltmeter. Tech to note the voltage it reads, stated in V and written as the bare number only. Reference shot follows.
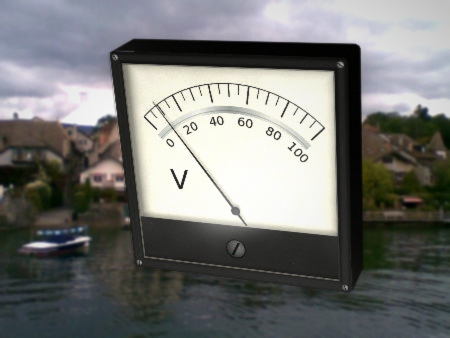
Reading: 10
